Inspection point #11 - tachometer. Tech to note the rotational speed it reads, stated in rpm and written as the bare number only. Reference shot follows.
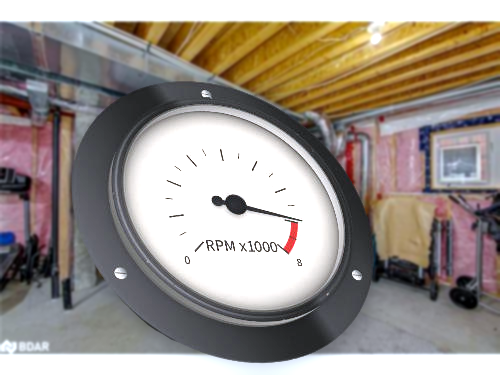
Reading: 7000
